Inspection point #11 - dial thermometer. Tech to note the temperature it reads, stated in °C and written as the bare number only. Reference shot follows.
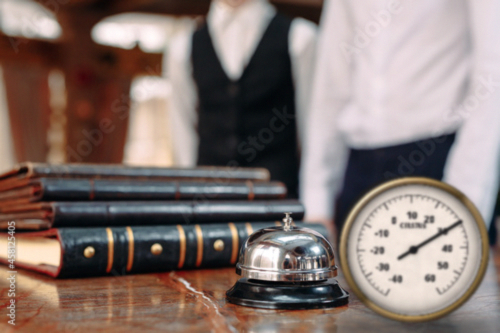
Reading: 30
